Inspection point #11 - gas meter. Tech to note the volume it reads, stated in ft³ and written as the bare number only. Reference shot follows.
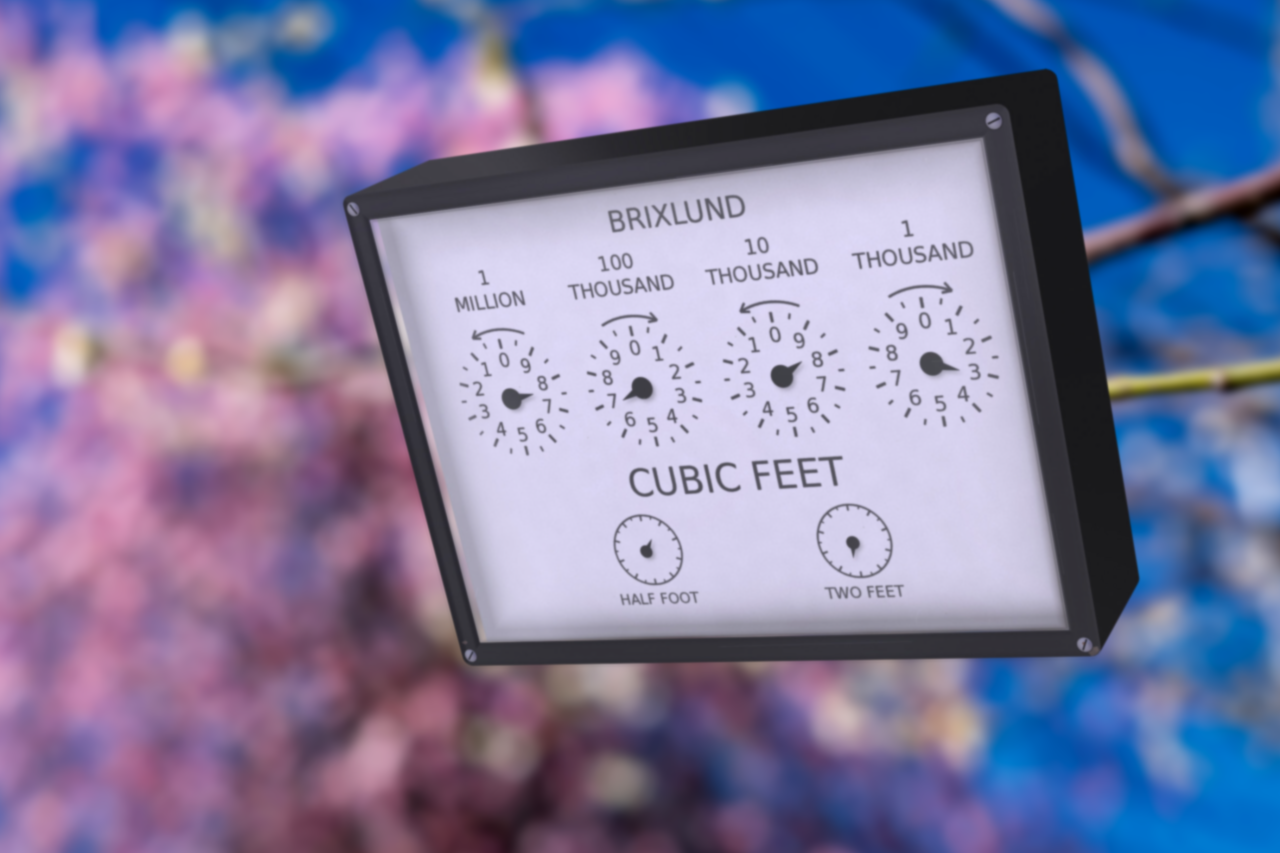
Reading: 768300
